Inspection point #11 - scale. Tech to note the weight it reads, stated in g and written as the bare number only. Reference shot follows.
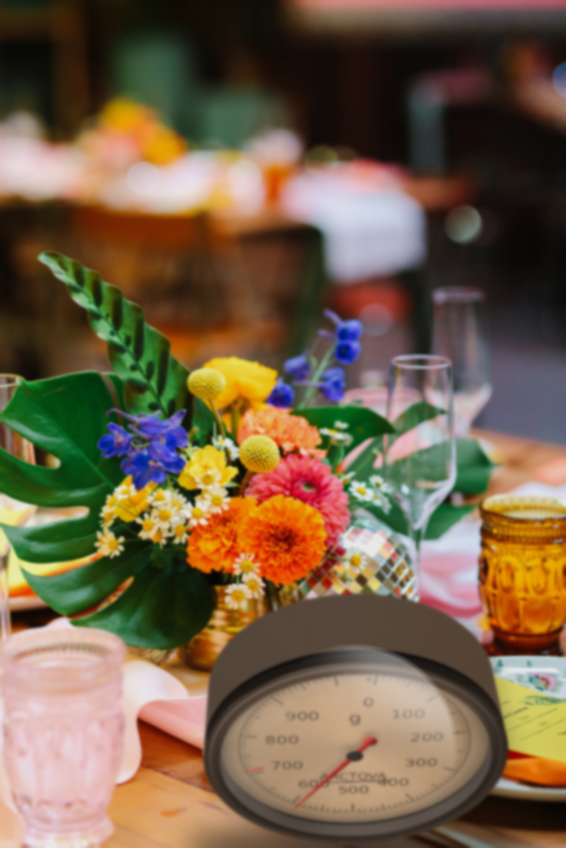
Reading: 600
